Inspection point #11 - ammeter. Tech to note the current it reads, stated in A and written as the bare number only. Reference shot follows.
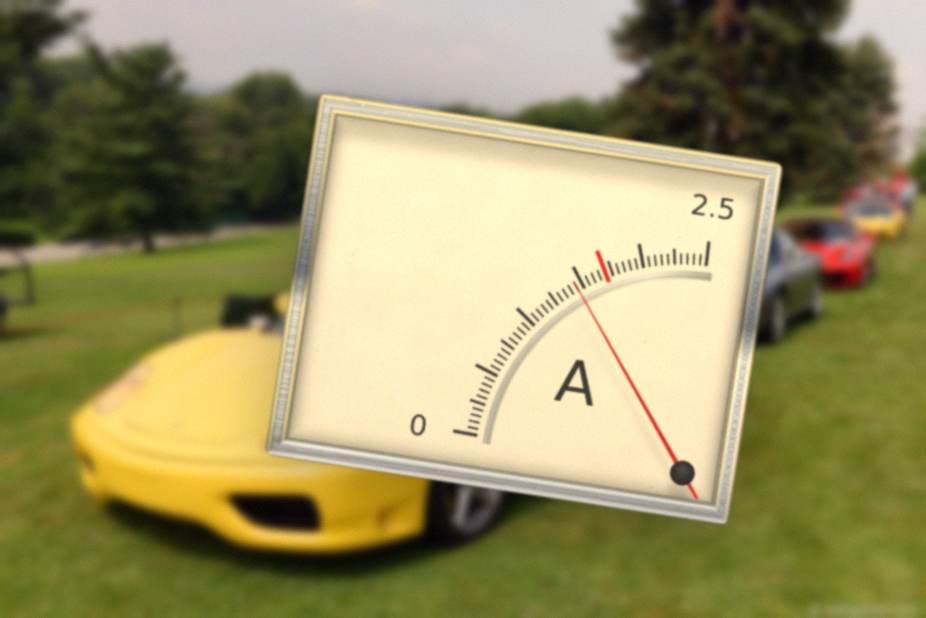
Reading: 1.45
